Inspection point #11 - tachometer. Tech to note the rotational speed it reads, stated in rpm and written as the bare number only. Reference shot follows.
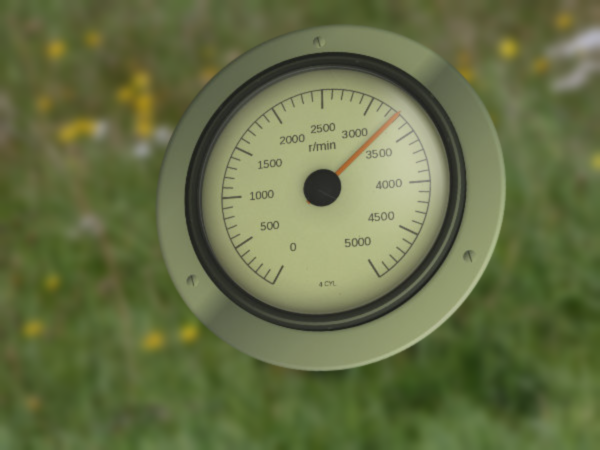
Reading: 3300
